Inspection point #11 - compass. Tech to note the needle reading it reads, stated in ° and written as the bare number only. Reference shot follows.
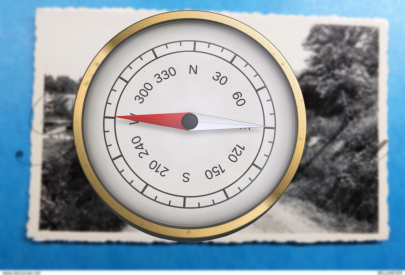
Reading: 270
